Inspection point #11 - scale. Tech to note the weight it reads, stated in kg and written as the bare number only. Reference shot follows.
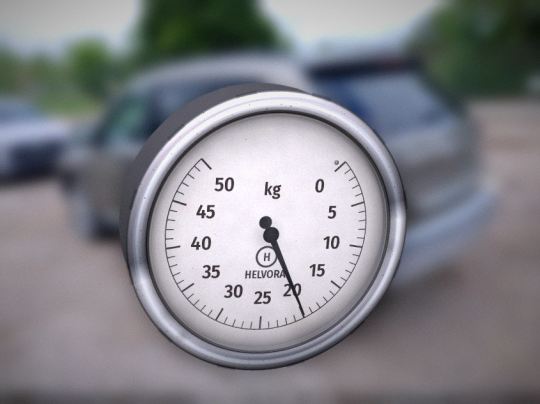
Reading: 20
